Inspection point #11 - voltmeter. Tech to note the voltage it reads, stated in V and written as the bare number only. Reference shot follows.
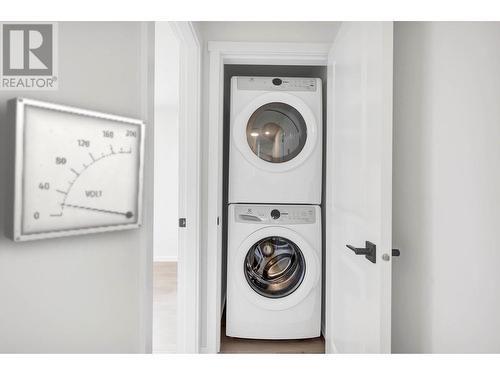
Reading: 20
